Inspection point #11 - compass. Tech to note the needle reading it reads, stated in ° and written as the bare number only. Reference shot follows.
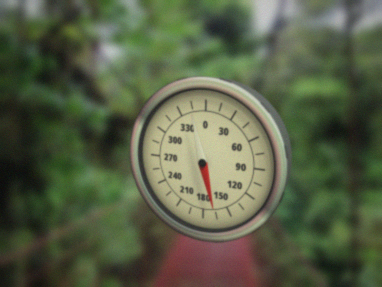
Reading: 165
